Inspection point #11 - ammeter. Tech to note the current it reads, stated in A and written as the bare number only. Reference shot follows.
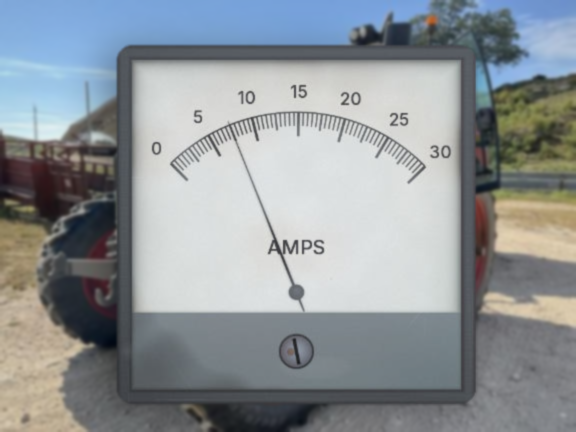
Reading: 7.5
